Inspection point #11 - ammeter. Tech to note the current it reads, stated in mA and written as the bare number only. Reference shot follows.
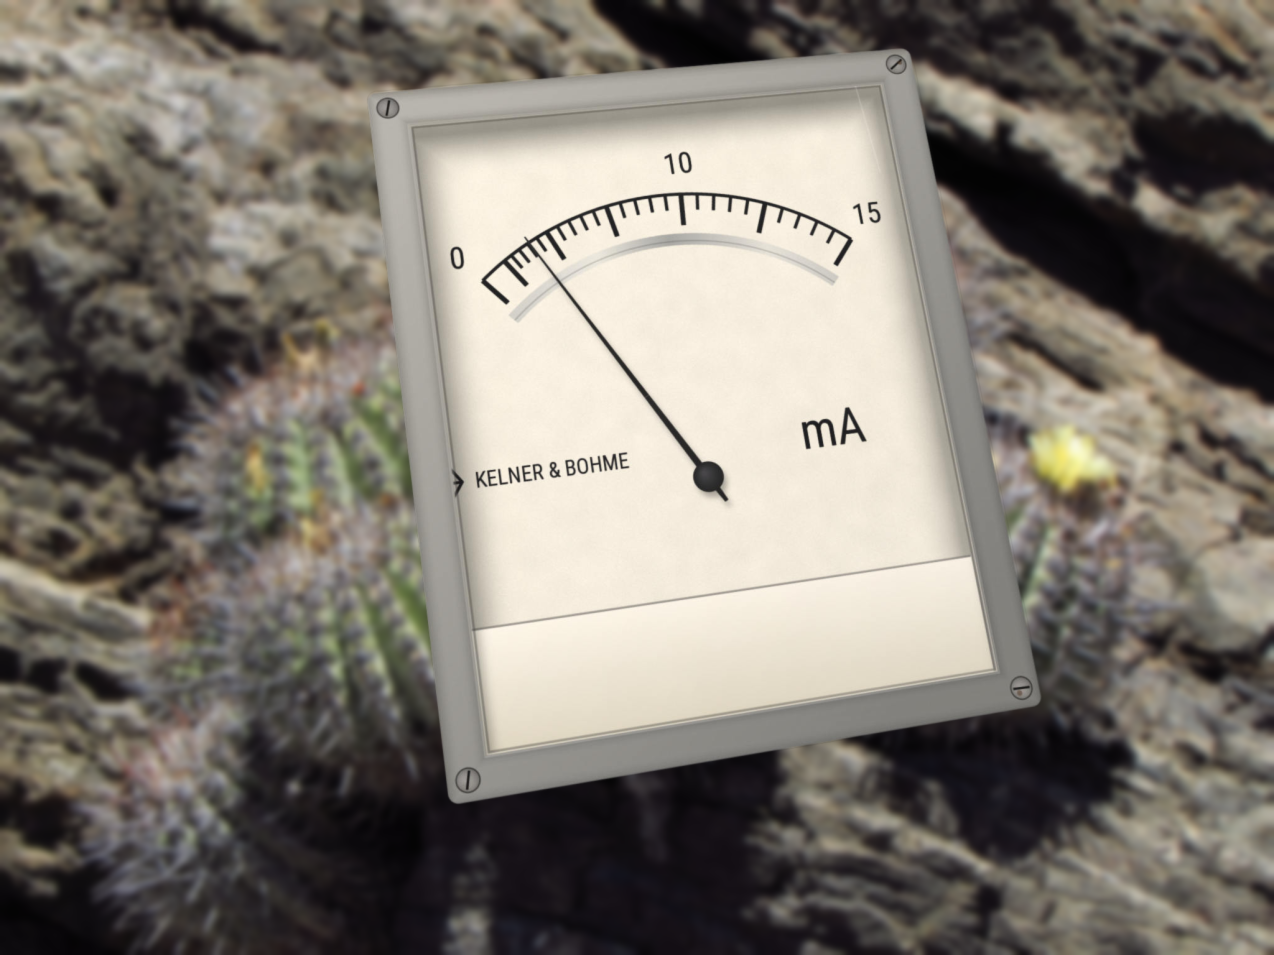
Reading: 4
